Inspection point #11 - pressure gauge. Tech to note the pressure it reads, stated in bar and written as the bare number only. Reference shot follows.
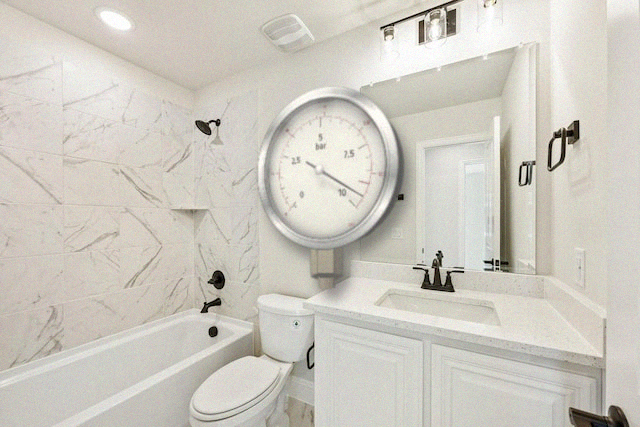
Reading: 9.5
